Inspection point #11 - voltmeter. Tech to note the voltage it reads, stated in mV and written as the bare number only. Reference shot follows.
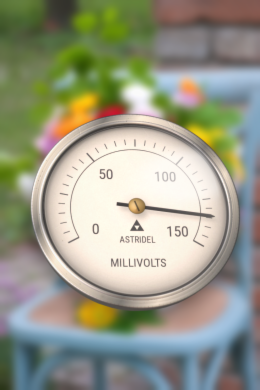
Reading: 135
